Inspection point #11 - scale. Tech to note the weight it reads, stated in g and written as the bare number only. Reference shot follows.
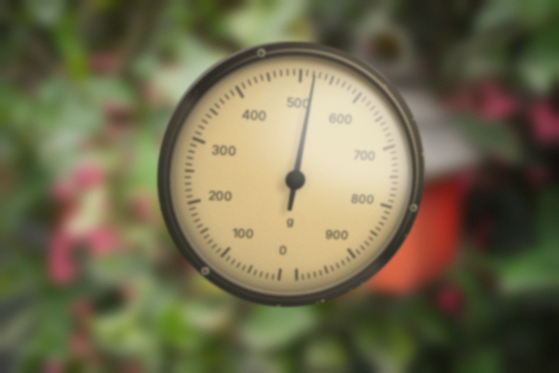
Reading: 520
